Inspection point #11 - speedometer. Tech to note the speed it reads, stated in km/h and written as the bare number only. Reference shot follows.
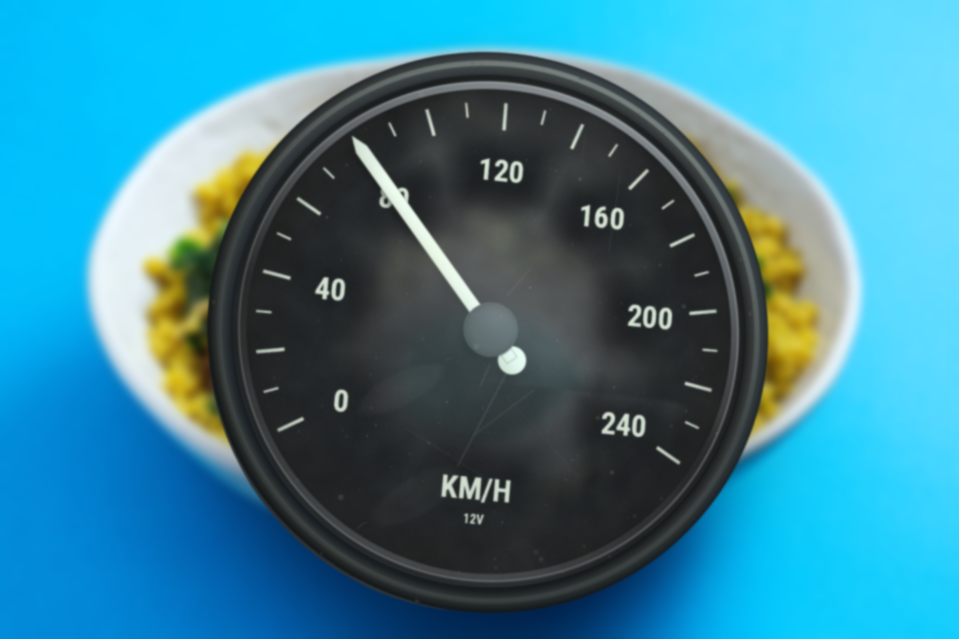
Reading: 80
